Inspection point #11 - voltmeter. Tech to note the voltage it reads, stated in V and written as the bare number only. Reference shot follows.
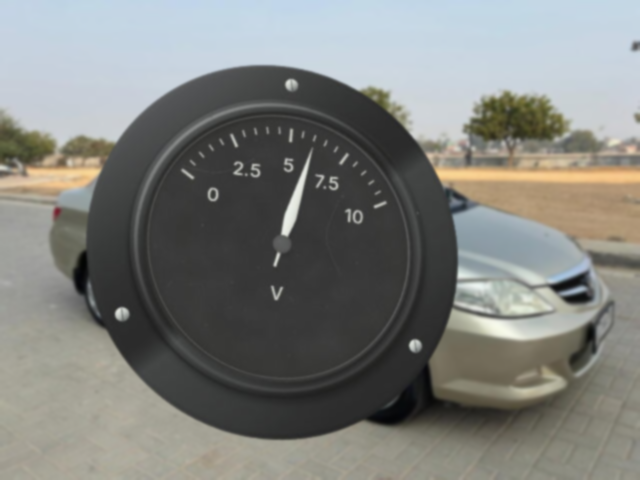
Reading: 6
